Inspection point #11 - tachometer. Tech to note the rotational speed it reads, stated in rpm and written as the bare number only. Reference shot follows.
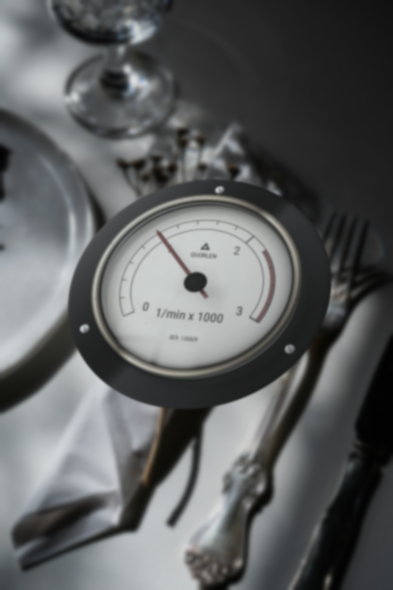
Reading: 1000
